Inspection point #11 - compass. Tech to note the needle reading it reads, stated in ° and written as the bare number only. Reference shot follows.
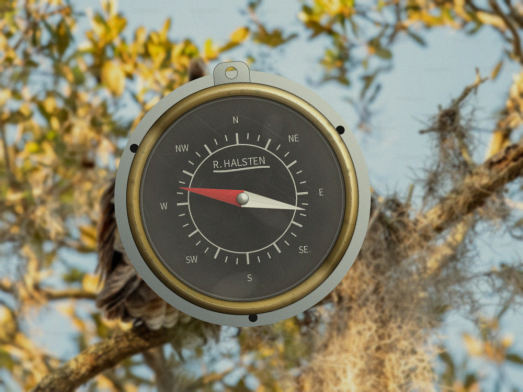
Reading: 285
